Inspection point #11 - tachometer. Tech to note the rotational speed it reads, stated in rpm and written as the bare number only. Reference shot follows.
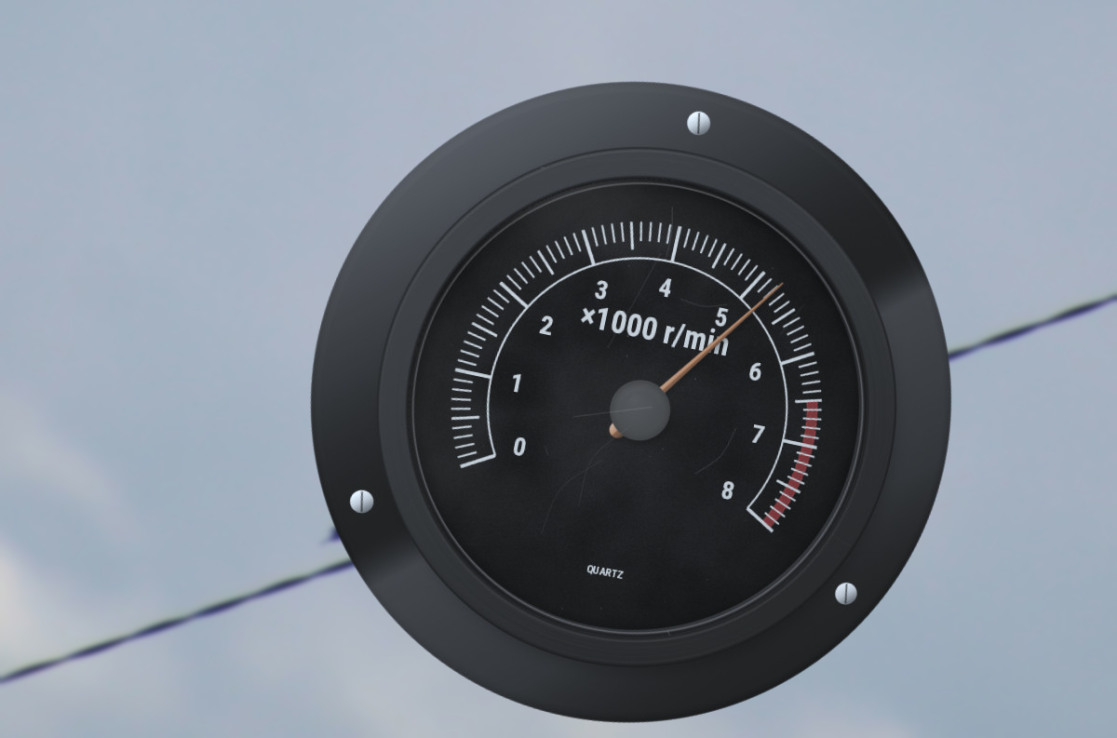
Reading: 5200
